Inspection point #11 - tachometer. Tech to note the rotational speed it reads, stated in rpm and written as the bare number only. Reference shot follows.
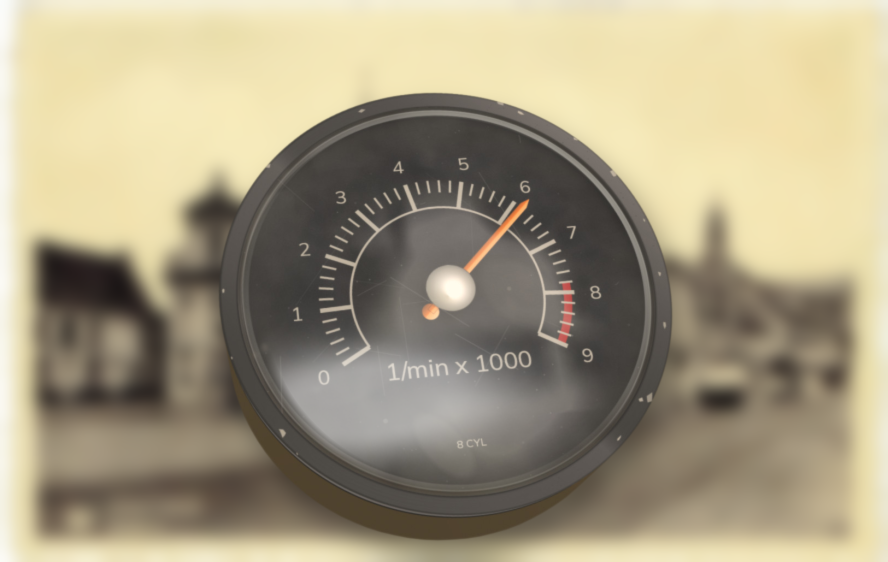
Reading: 6200
